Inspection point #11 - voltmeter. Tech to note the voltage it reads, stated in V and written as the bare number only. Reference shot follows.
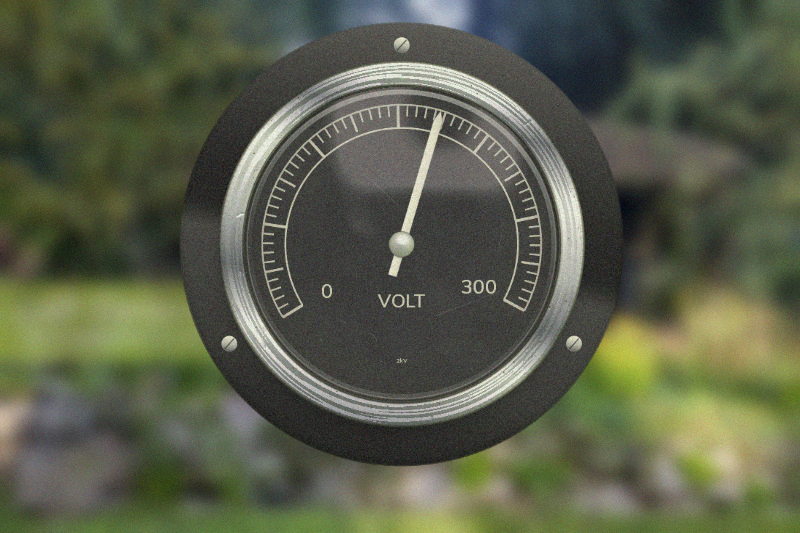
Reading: 172.5
